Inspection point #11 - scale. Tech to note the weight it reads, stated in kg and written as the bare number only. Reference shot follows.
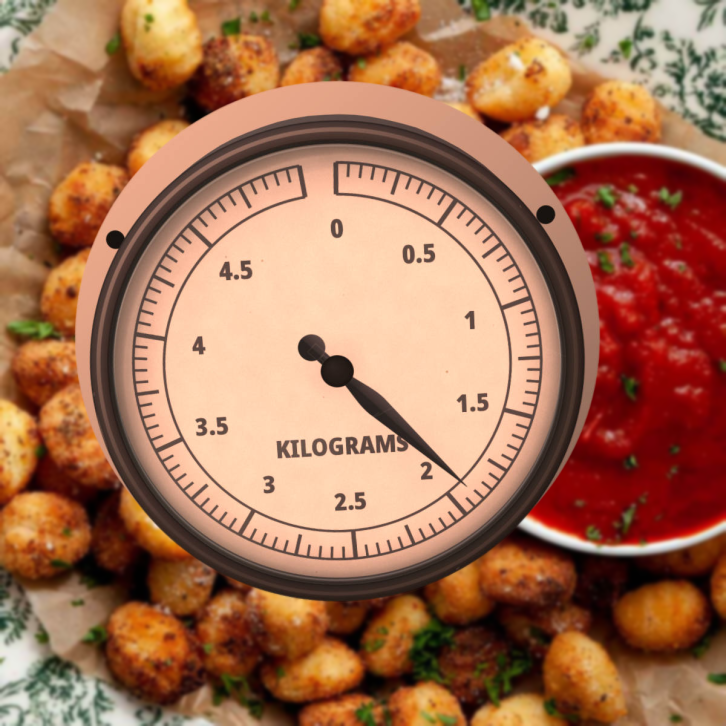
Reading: 1.9
